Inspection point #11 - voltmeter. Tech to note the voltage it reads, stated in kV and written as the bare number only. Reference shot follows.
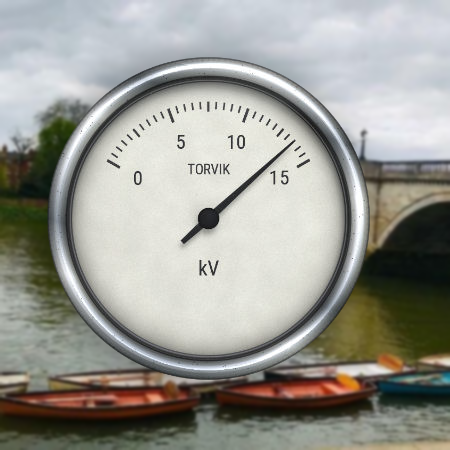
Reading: 13.5
